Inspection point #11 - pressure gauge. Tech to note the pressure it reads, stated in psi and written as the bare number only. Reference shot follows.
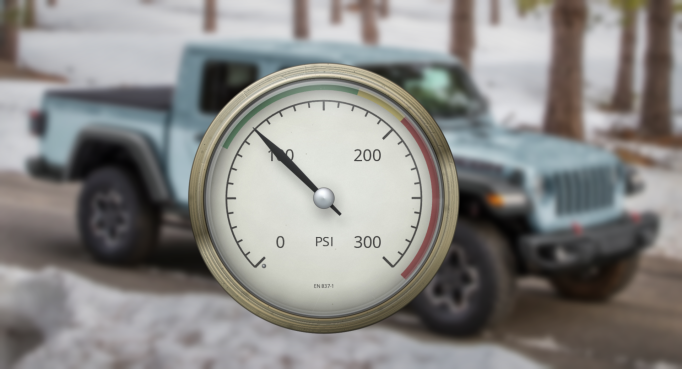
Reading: 100
